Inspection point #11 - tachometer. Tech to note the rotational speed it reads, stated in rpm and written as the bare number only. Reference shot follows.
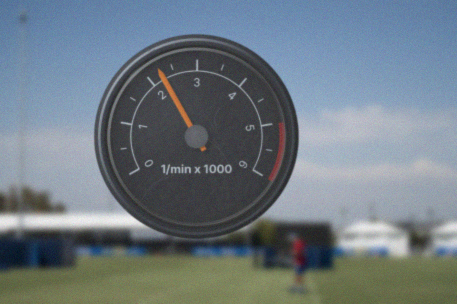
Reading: 2250
